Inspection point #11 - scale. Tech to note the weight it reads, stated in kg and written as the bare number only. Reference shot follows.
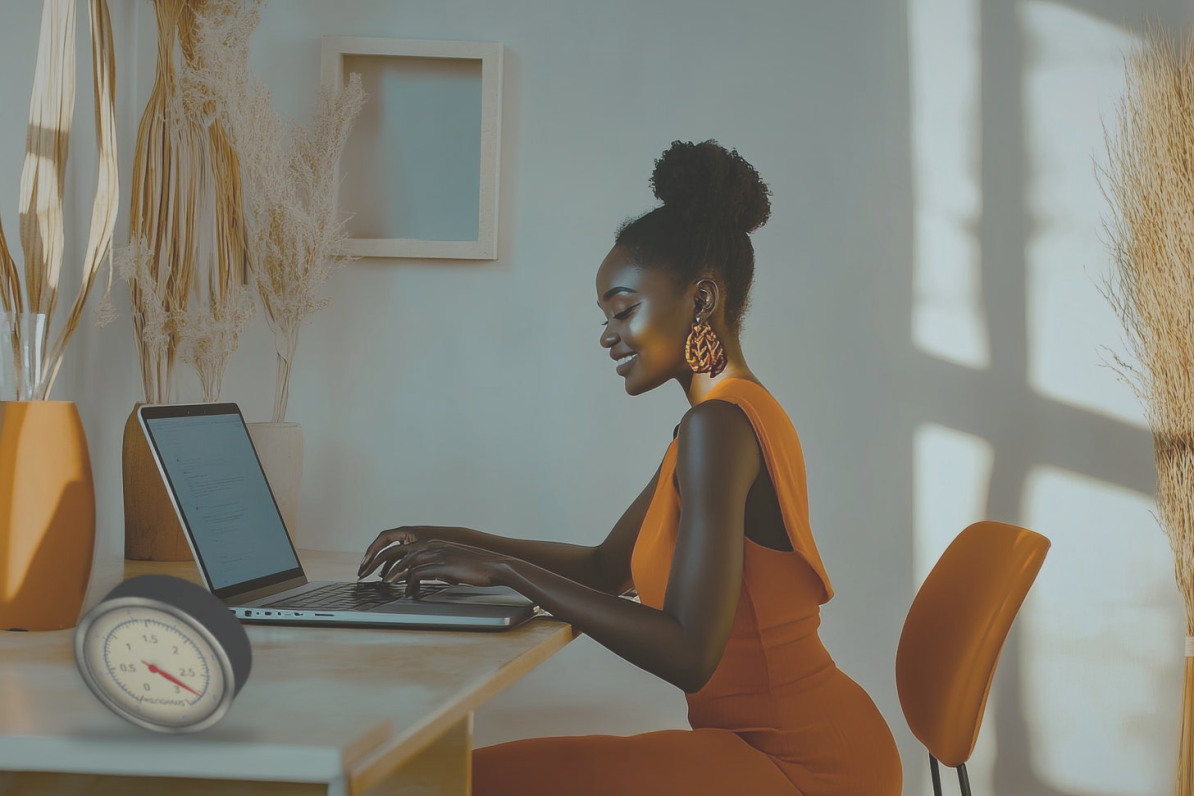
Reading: 2.75
